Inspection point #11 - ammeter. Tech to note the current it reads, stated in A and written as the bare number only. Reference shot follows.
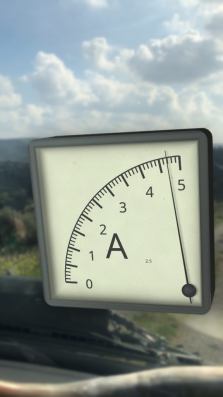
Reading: 4.7
